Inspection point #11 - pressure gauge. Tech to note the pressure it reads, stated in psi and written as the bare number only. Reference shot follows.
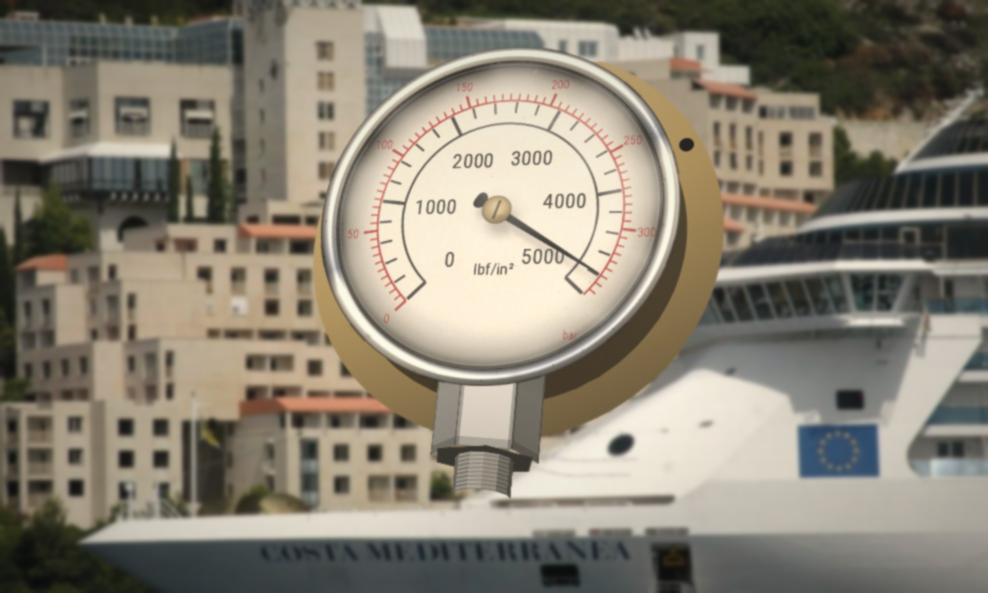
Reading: 4800
